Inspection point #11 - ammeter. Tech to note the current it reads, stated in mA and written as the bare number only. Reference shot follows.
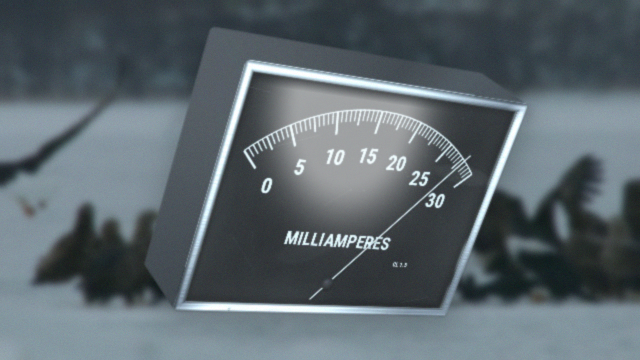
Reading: 27.5
